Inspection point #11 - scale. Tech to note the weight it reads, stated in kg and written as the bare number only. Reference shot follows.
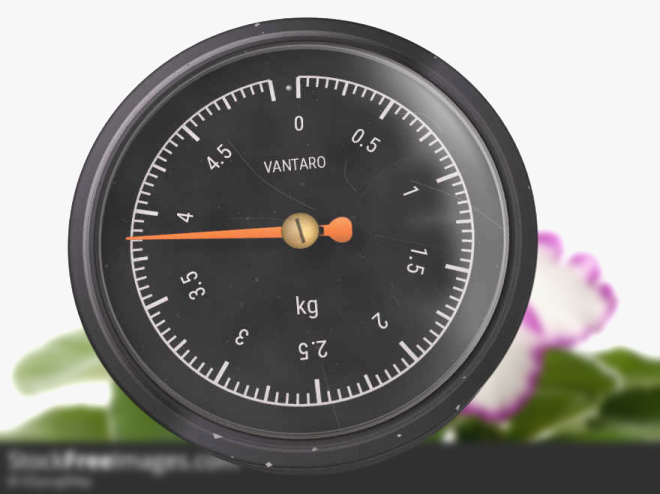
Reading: 3.85
